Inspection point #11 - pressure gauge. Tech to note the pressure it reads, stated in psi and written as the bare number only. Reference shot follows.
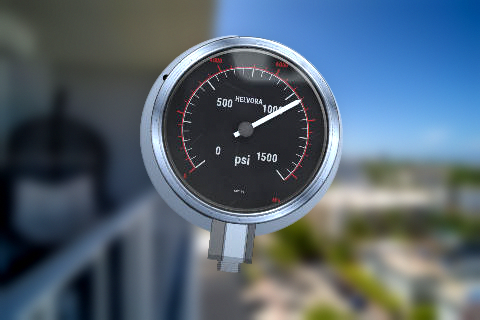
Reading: 1050
